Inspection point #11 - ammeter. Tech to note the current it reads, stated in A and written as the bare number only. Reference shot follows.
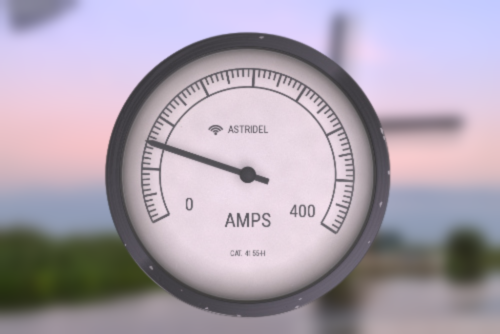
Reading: 75
